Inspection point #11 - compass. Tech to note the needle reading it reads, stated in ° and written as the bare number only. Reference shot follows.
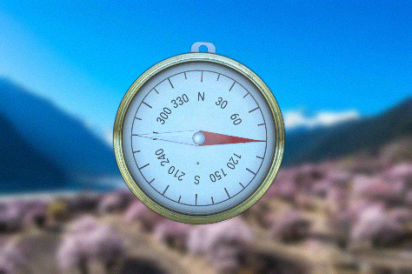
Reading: 90
